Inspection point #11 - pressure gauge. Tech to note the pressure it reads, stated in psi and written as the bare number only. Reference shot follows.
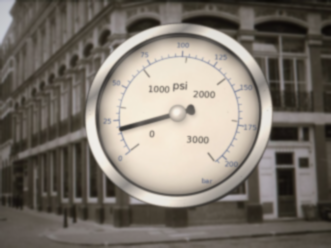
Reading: 250
